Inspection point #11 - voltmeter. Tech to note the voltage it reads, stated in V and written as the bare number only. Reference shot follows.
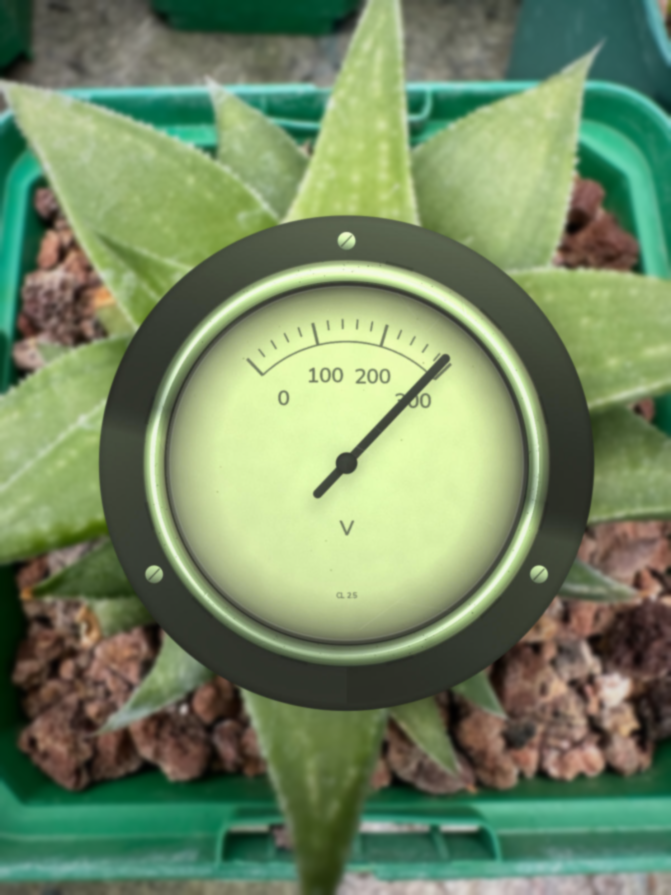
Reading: 290
